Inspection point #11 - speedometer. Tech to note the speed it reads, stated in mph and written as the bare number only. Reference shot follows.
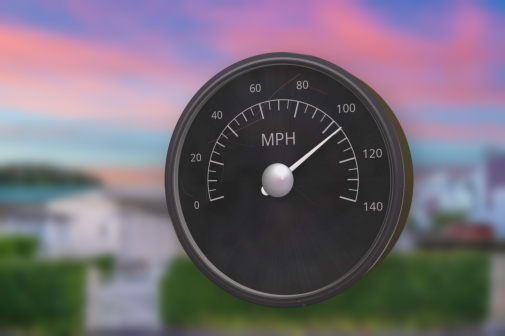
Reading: 105
